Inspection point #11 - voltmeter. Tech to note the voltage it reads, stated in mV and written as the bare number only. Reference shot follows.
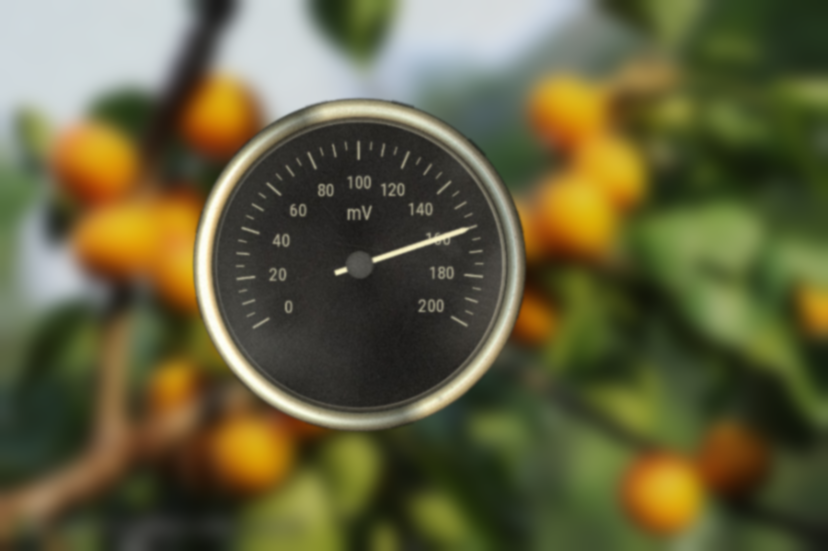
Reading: 160
